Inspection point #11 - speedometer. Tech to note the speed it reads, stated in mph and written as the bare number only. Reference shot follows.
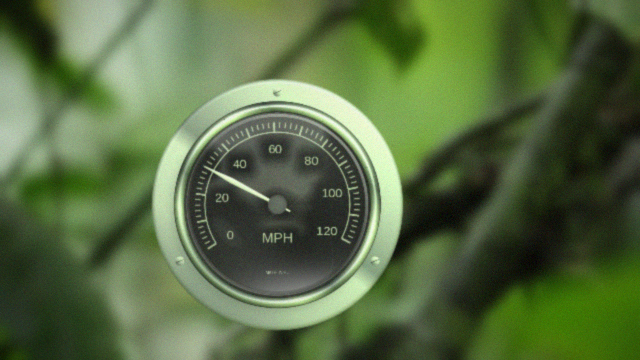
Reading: 30
